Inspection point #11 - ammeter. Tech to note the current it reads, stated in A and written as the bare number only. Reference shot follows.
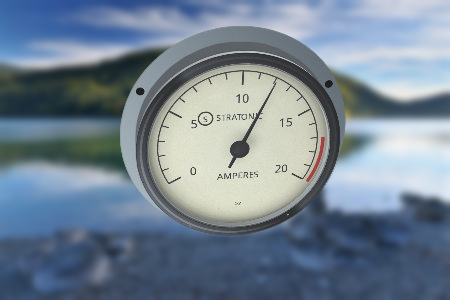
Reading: 12
